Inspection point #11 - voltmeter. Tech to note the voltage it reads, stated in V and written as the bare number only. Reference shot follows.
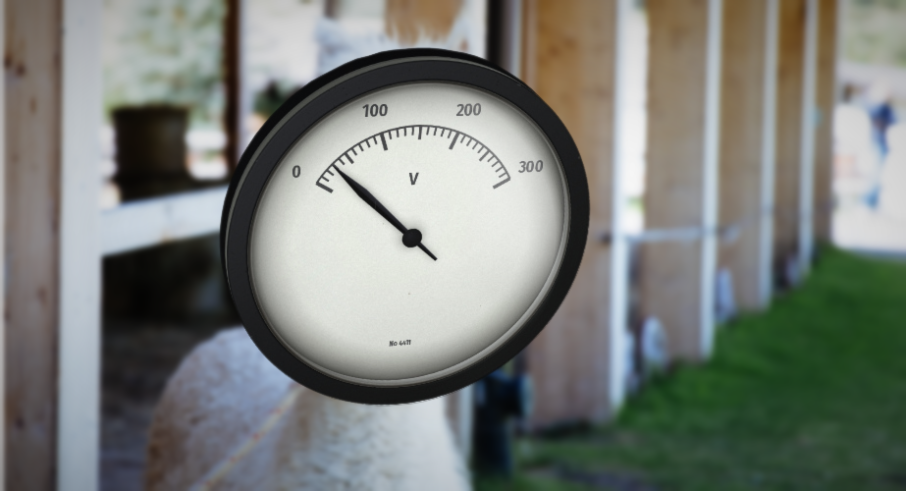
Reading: 30
